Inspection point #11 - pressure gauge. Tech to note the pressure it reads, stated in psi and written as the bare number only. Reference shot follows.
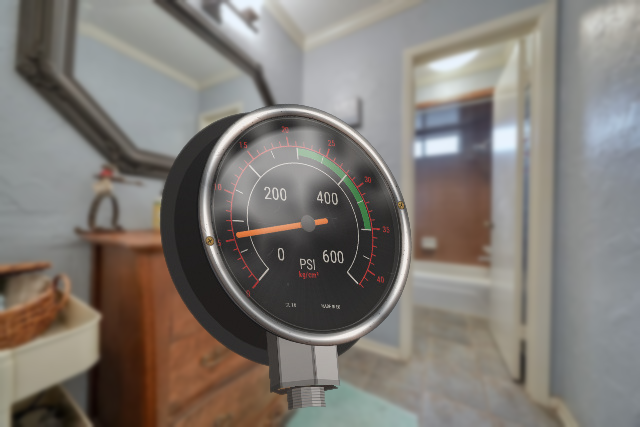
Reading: 75
